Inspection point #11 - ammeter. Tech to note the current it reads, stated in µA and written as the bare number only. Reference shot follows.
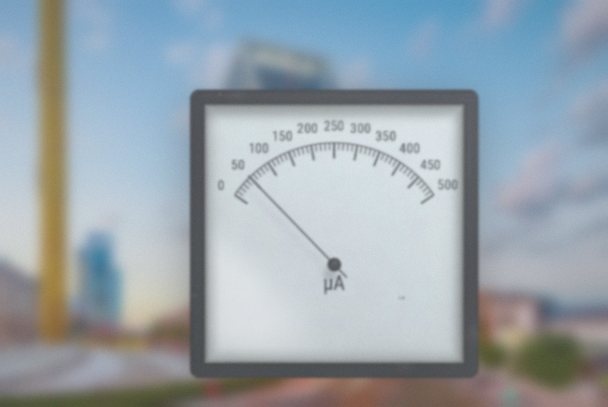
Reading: 50
